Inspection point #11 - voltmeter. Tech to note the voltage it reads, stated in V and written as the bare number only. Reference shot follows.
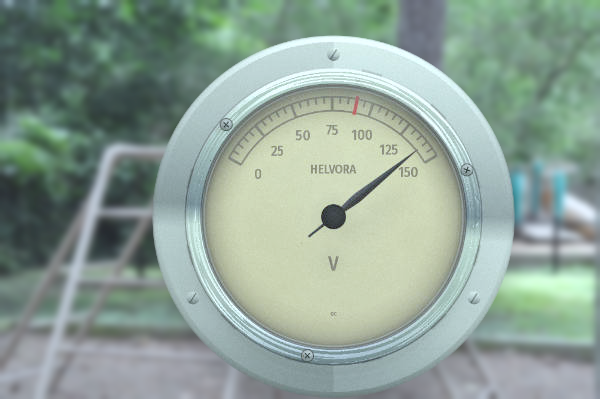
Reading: 140
